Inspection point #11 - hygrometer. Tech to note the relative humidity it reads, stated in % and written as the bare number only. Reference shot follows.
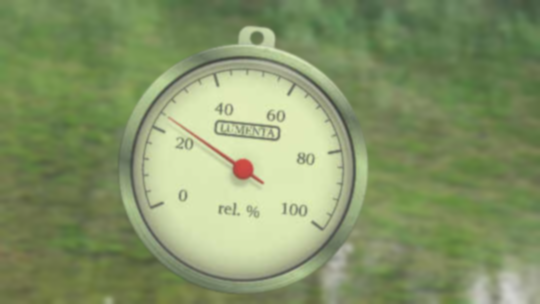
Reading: 24
